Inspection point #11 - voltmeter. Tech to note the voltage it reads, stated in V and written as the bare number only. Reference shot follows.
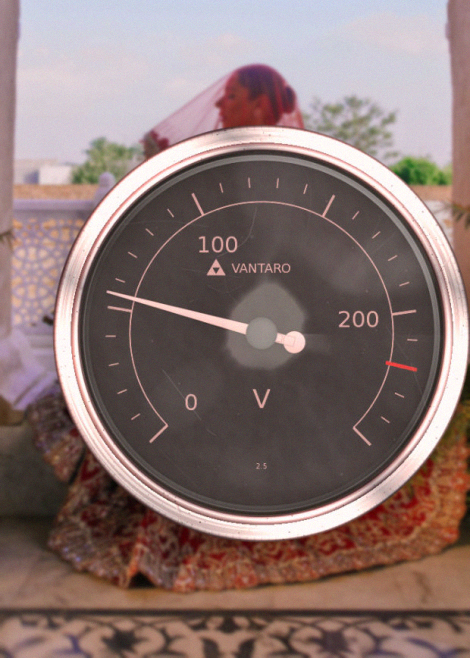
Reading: 55
